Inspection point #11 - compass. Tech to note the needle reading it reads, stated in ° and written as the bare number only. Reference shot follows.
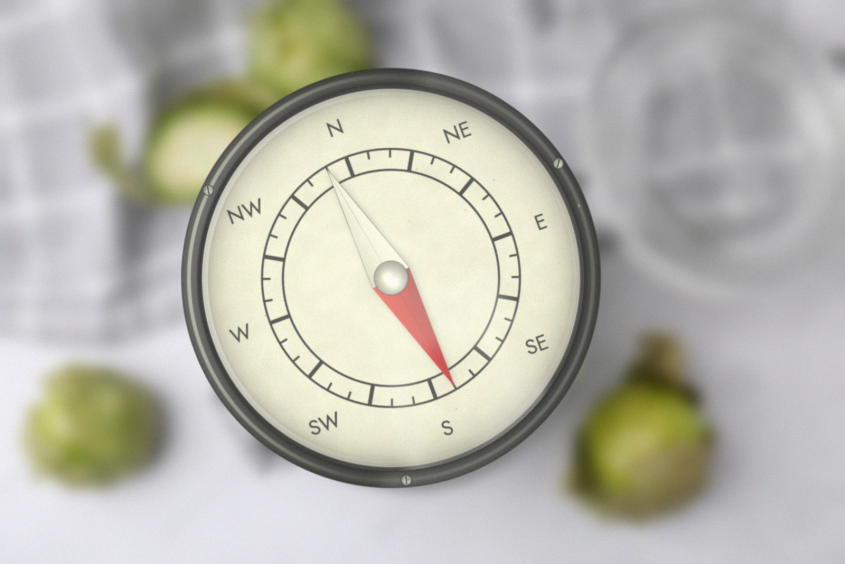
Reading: 170
